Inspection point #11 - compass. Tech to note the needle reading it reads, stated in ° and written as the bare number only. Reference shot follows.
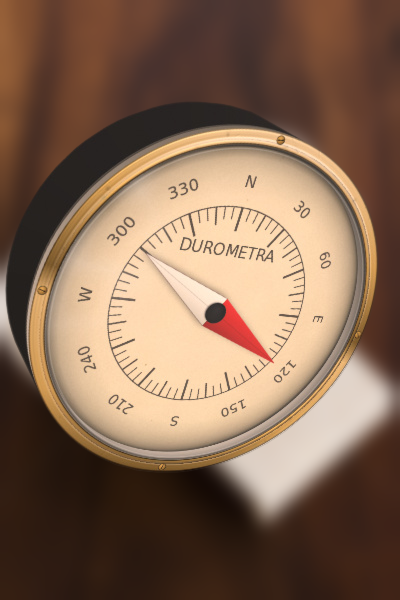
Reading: 120
